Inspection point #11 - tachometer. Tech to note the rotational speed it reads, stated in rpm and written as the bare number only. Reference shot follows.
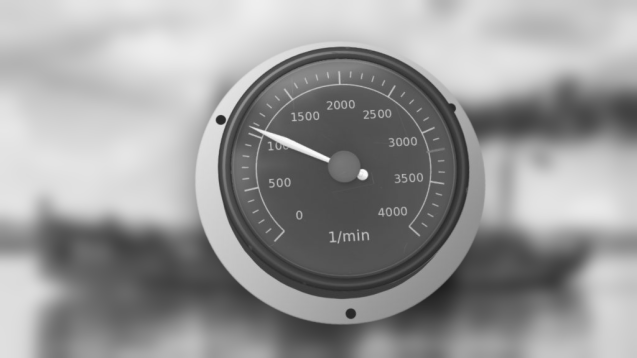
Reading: 1050
